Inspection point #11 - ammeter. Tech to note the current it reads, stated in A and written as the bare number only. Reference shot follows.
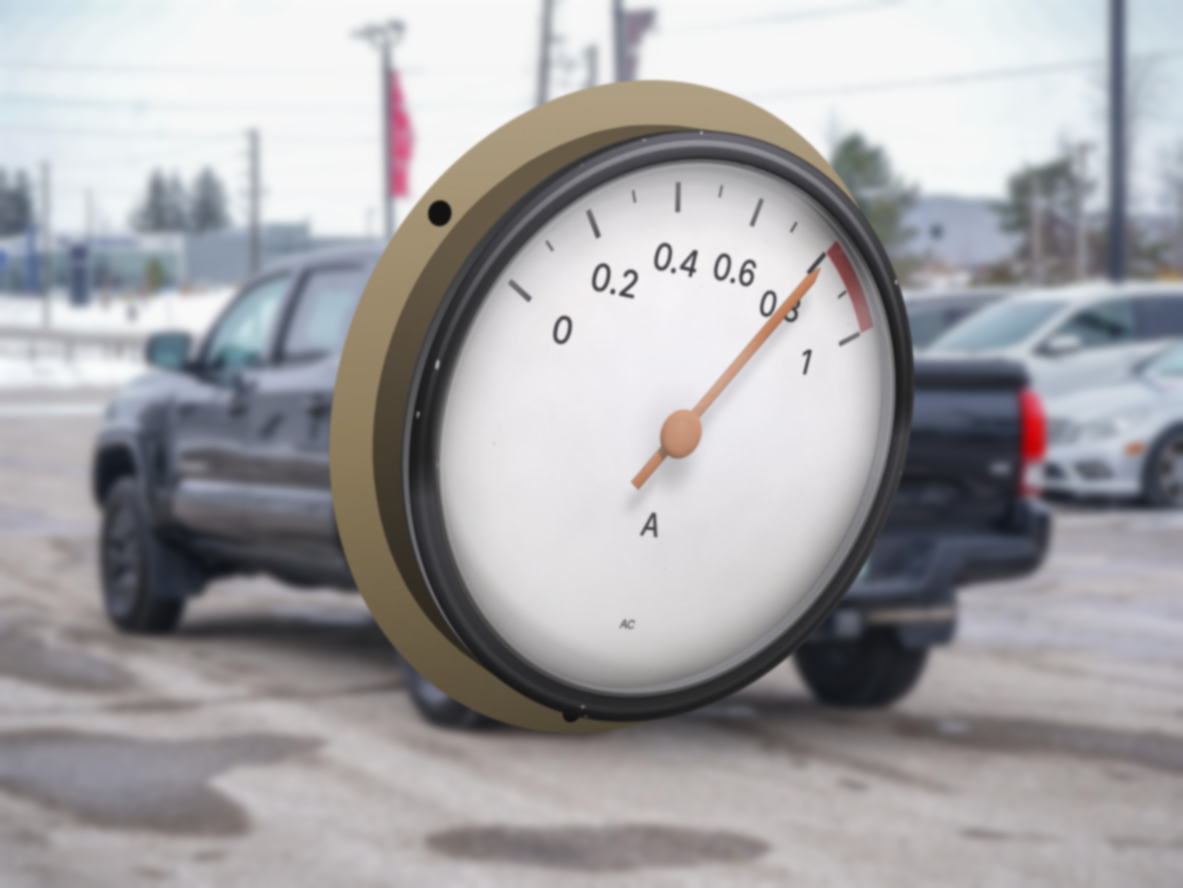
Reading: 0.8
